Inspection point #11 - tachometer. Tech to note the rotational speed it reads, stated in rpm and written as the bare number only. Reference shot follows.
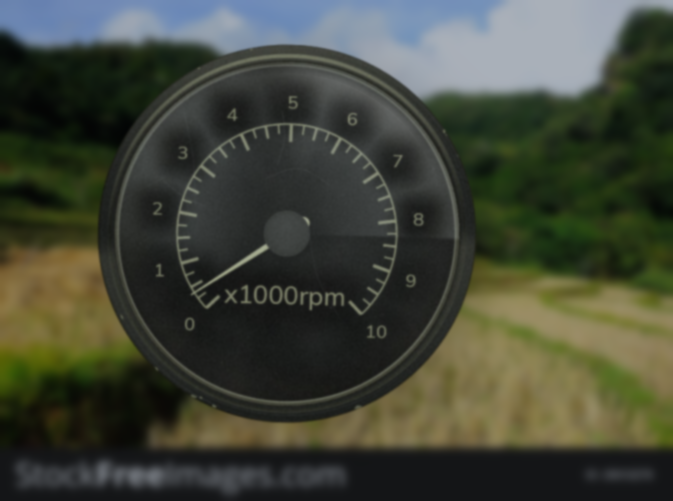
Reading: 375
